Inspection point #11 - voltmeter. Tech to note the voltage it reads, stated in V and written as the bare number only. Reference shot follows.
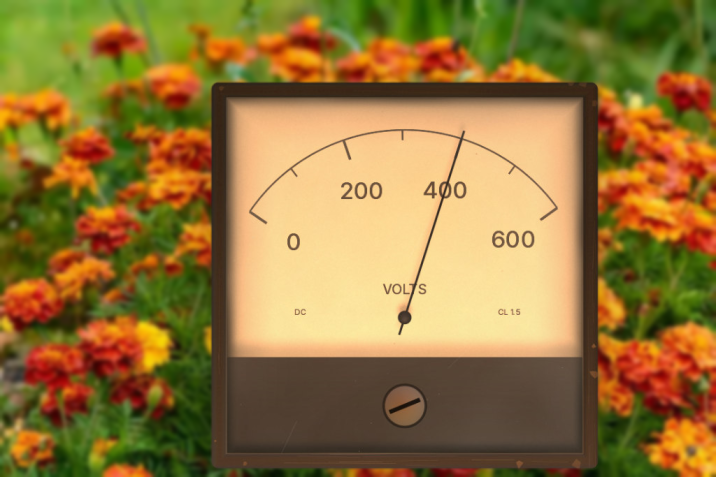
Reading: 400
